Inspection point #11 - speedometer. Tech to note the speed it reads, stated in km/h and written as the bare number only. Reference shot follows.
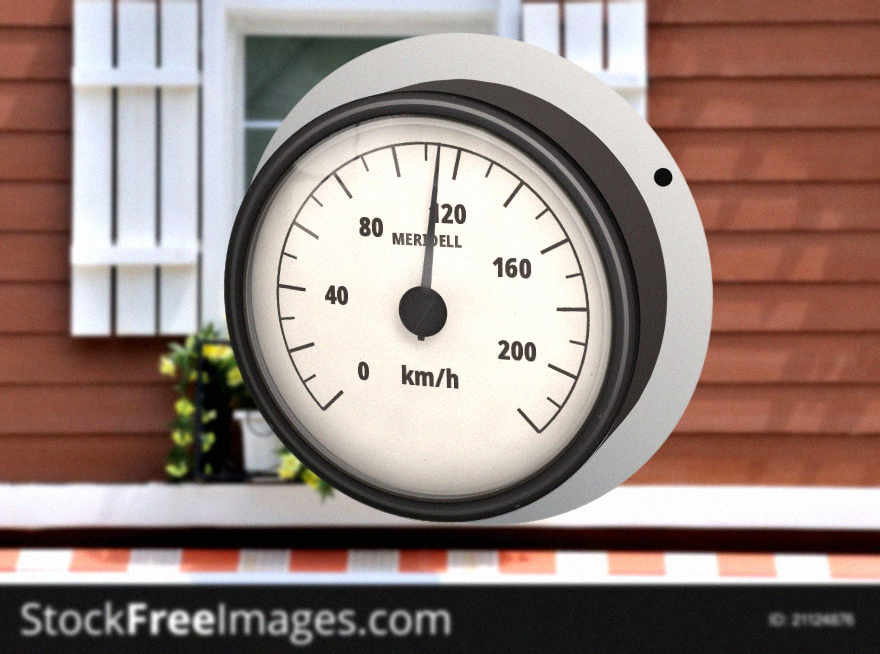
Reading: 115
